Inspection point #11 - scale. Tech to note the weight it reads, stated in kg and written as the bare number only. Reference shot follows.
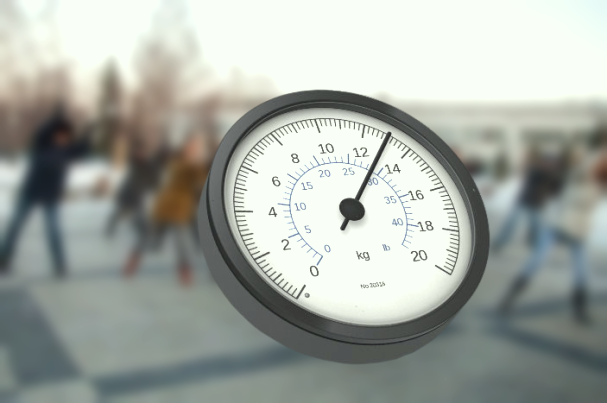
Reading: 13
